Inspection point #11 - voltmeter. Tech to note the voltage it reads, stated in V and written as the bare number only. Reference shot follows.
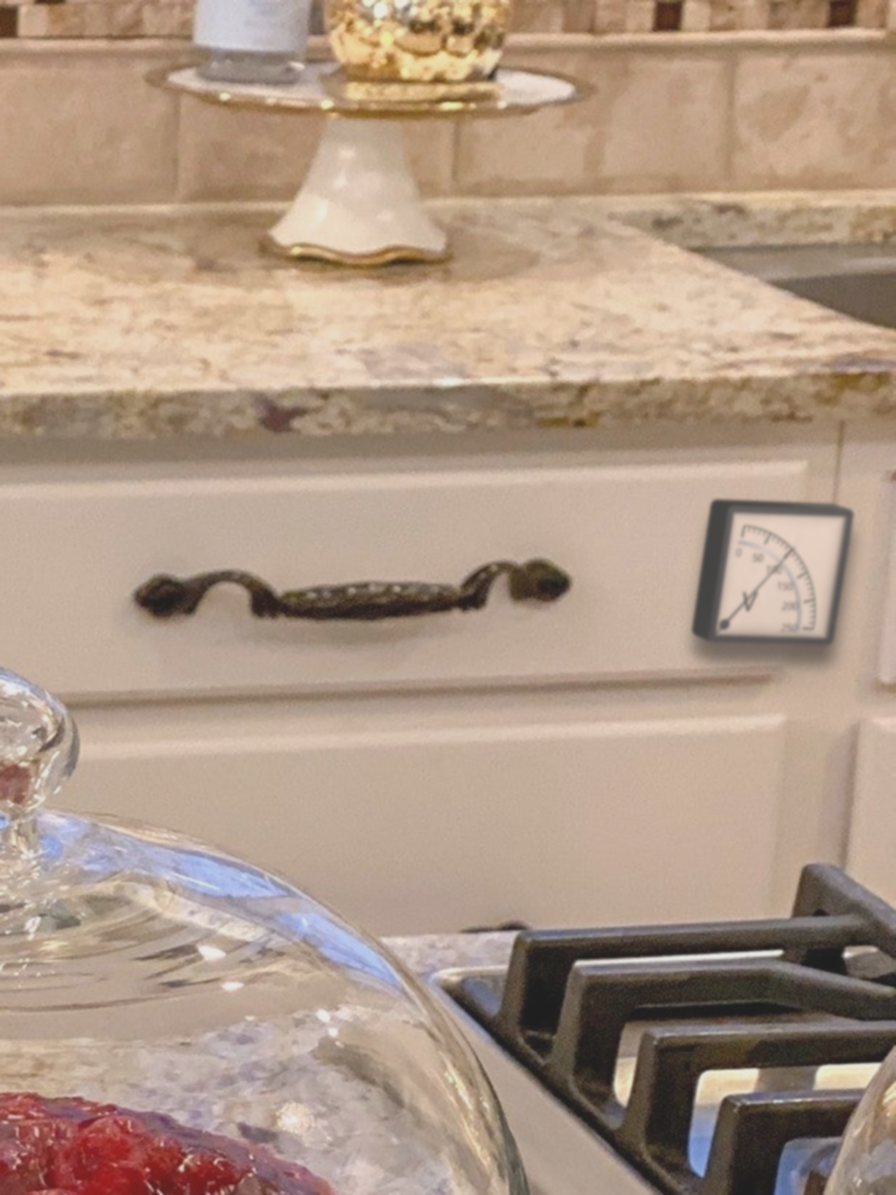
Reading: 100
